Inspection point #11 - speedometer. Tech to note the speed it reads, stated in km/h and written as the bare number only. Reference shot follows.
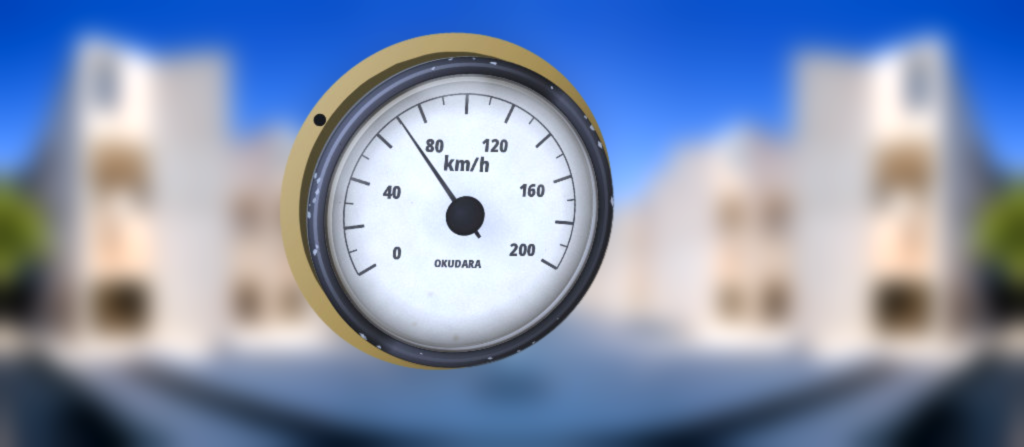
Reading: 70
